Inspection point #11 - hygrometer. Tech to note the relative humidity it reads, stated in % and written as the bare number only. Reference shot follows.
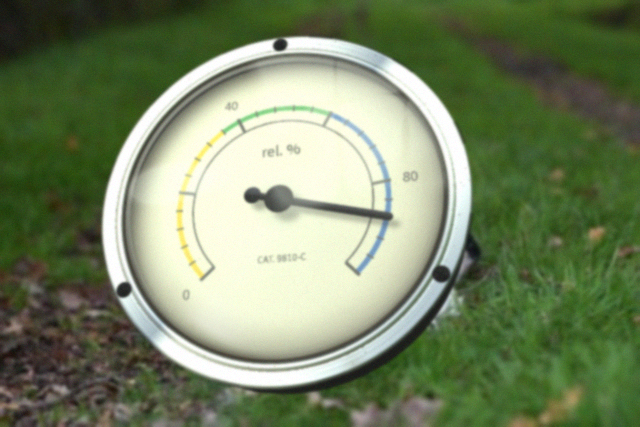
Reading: 88
